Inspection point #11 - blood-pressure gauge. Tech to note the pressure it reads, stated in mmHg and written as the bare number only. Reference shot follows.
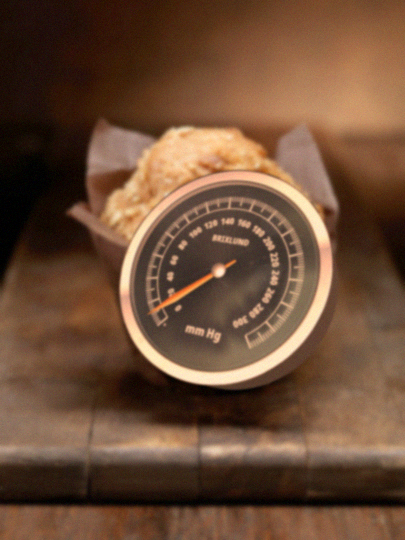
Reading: 10
